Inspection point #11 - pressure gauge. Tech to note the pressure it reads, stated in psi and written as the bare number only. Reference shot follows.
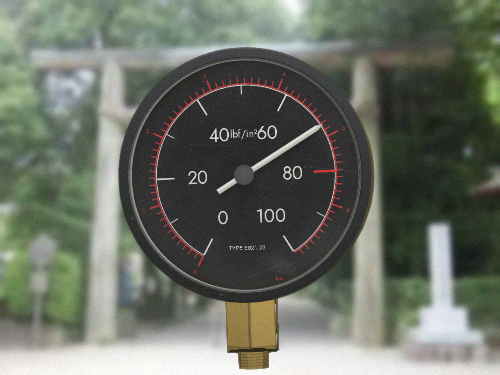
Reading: 70
